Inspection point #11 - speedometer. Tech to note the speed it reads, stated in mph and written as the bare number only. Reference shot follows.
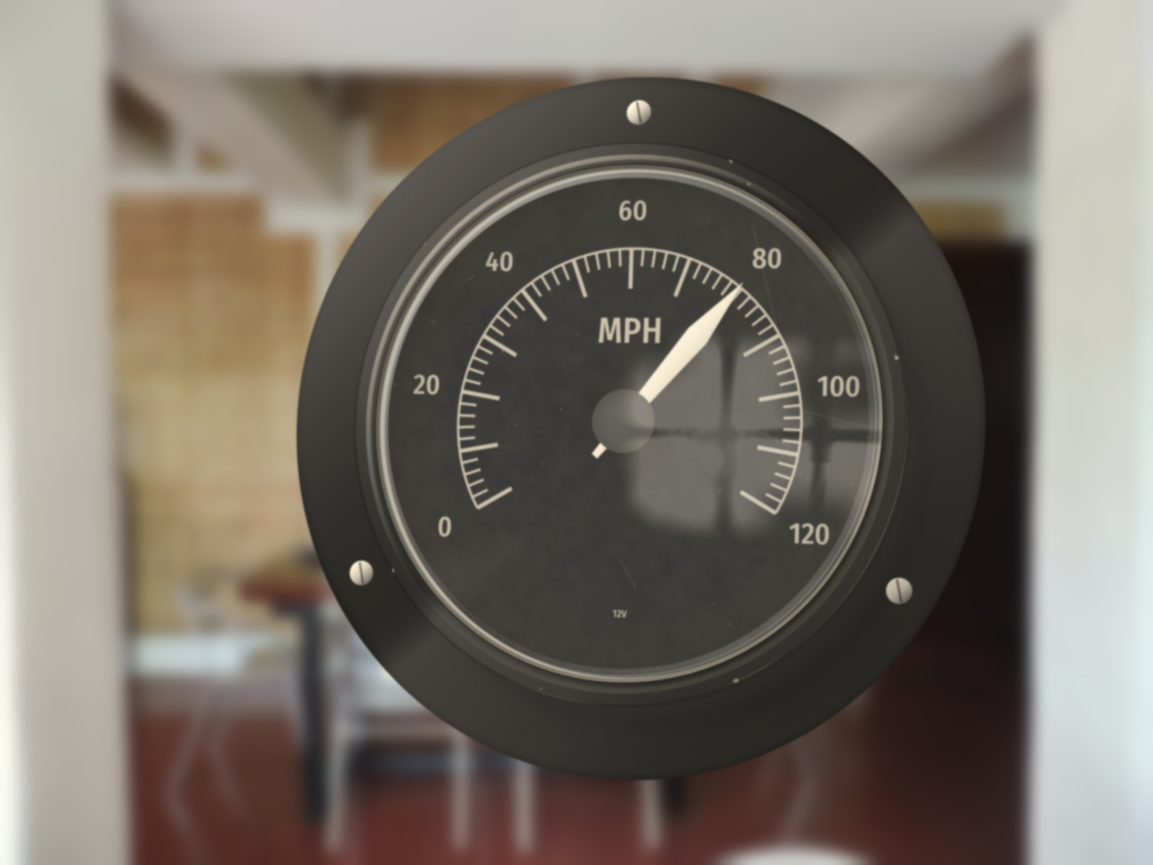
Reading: 80
